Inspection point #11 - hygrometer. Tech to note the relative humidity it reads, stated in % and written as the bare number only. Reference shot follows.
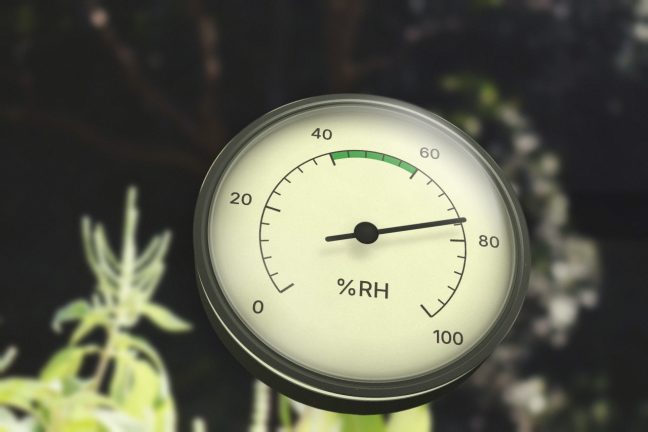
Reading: 76
